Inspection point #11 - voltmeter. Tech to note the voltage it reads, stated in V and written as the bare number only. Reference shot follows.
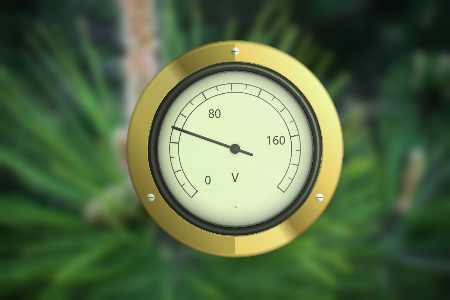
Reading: 50
